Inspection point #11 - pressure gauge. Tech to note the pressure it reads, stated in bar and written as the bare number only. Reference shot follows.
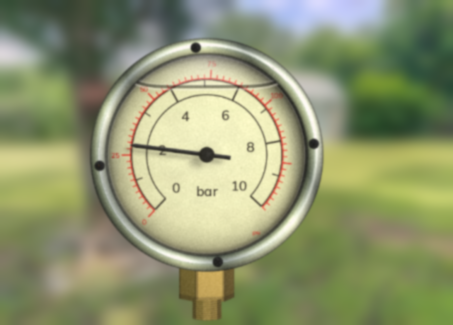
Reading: 2
